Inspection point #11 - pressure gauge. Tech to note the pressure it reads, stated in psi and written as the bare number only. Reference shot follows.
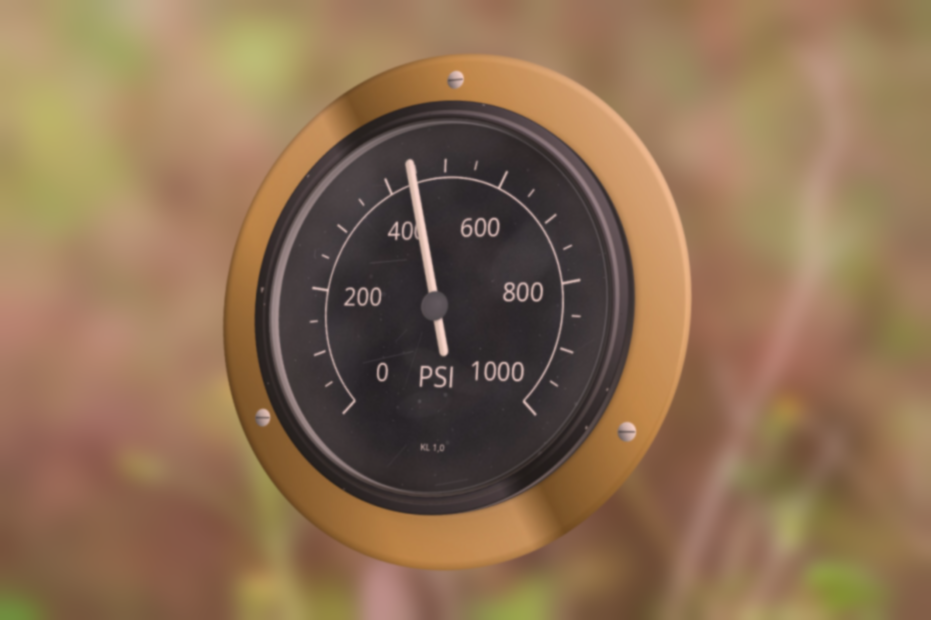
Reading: 450
